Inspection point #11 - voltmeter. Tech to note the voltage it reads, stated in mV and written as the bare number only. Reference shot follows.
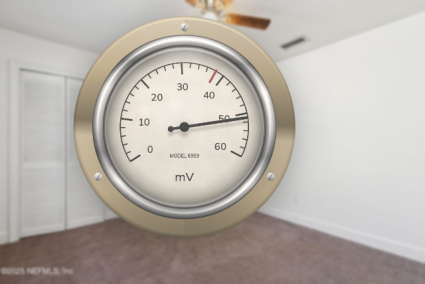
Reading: 51
